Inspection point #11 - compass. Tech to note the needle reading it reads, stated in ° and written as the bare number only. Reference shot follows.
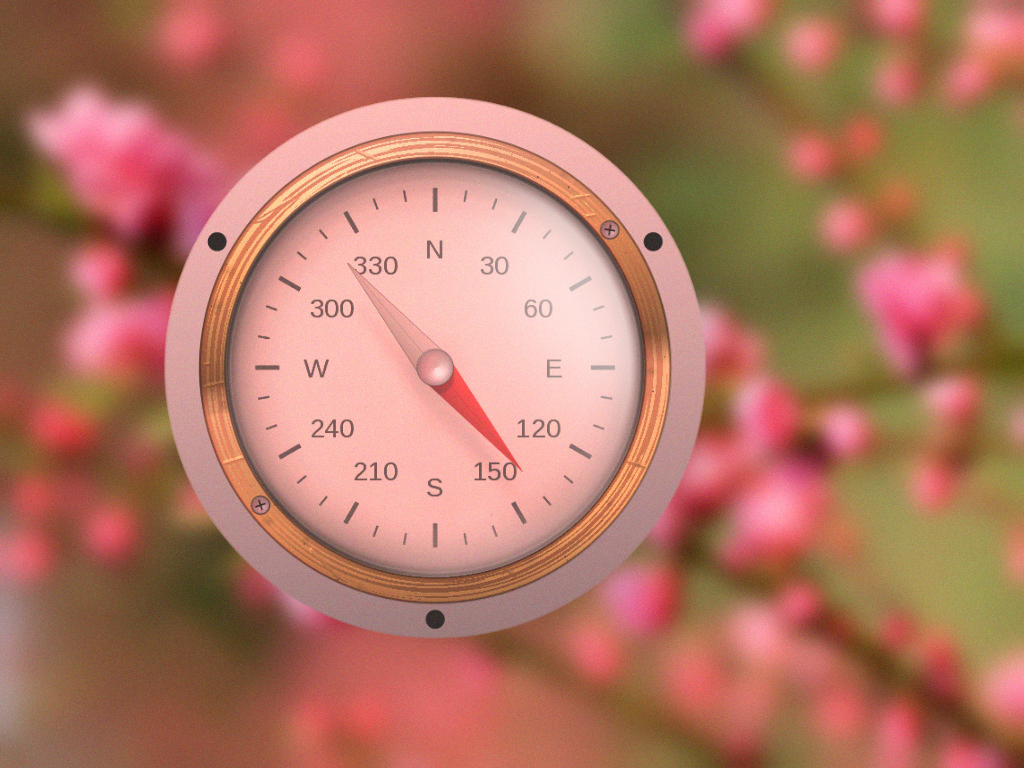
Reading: 140
